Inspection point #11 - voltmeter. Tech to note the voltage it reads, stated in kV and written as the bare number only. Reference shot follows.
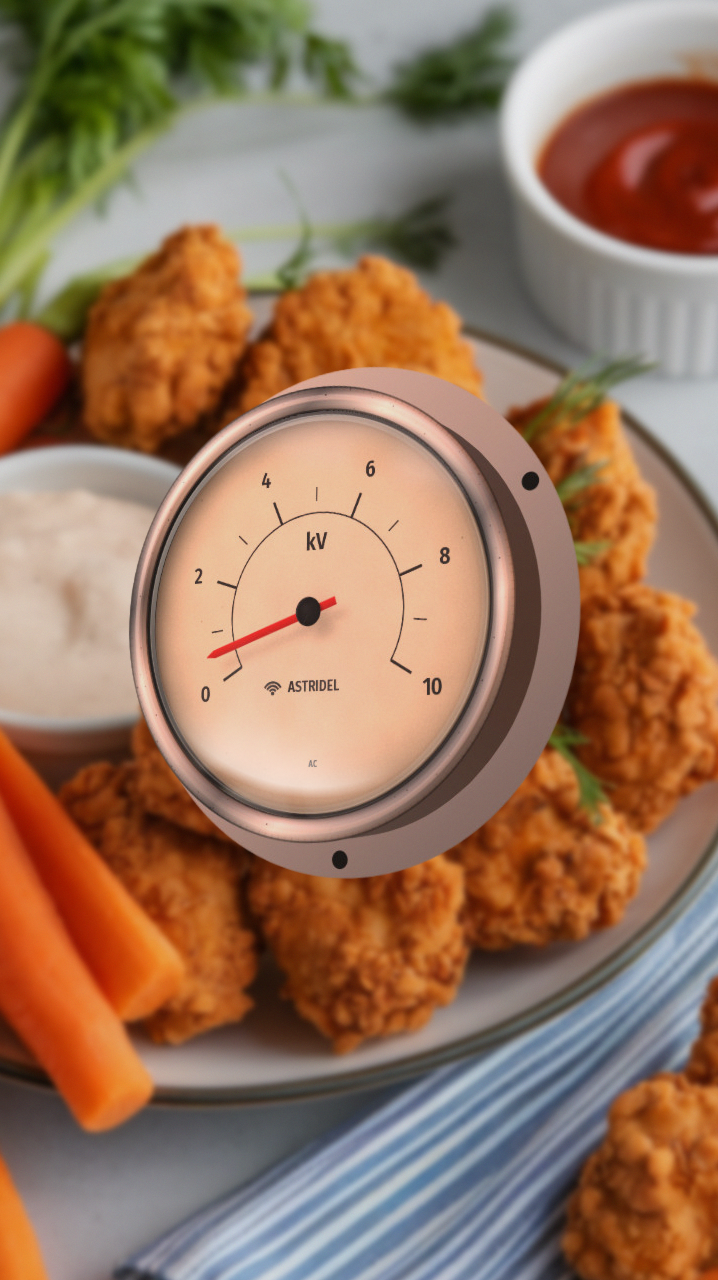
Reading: 0.5
